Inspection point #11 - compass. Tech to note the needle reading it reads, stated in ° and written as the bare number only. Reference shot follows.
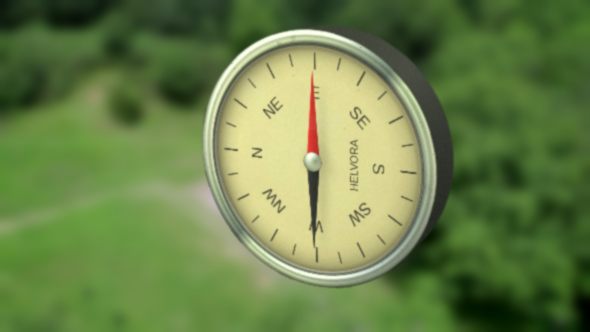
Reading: 90
